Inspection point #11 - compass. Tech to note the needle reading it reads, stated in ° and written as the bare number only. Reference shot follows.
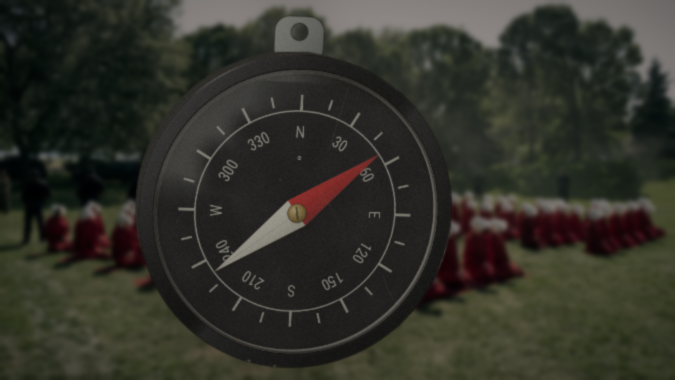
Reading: 52.5
